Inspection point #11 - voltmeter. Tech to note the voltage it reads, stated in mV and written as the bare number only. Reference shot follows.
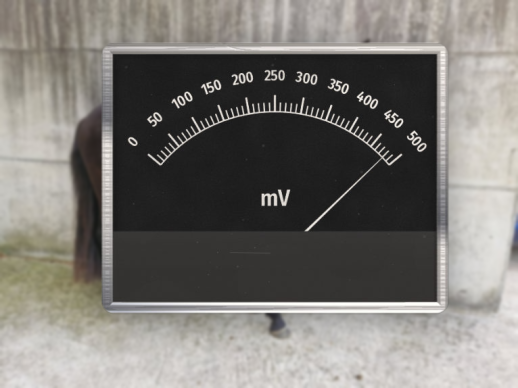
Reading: 480
